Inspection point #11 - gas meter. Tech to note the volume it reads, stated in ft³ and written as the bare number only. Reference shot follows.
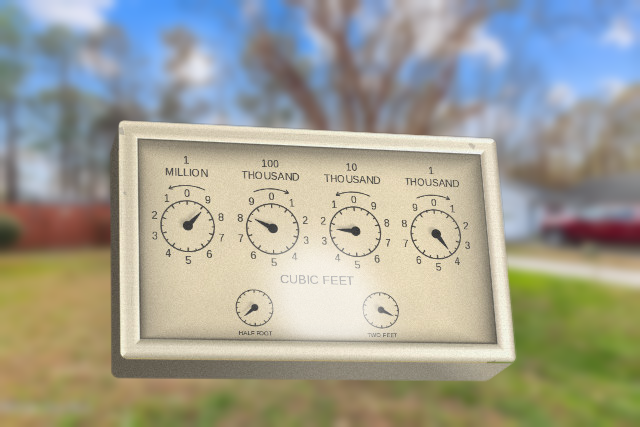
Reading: 882400
